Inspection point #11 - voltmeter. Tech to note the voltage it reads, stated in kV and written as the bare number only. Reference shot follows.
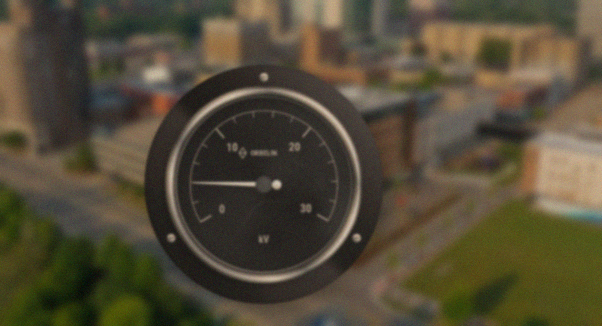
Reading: 4
